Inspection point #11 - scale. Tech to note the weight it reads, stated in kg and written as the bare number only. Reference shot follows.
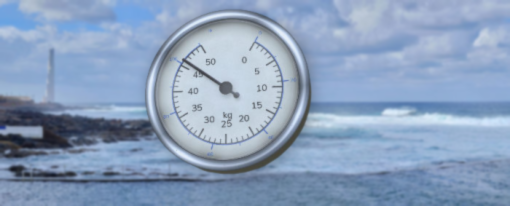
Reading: 46
